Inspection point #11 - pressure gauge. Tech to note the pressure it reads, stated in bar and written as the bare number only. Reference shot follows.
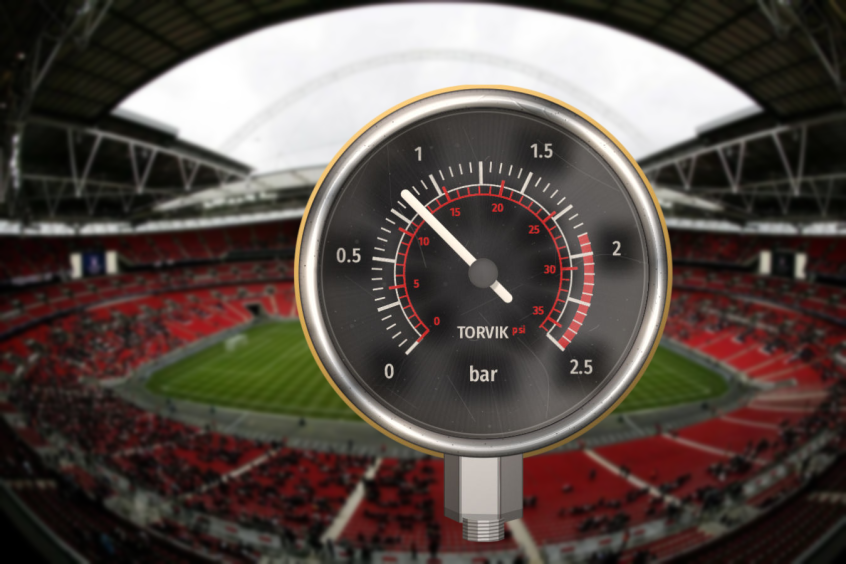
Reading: 0.85
